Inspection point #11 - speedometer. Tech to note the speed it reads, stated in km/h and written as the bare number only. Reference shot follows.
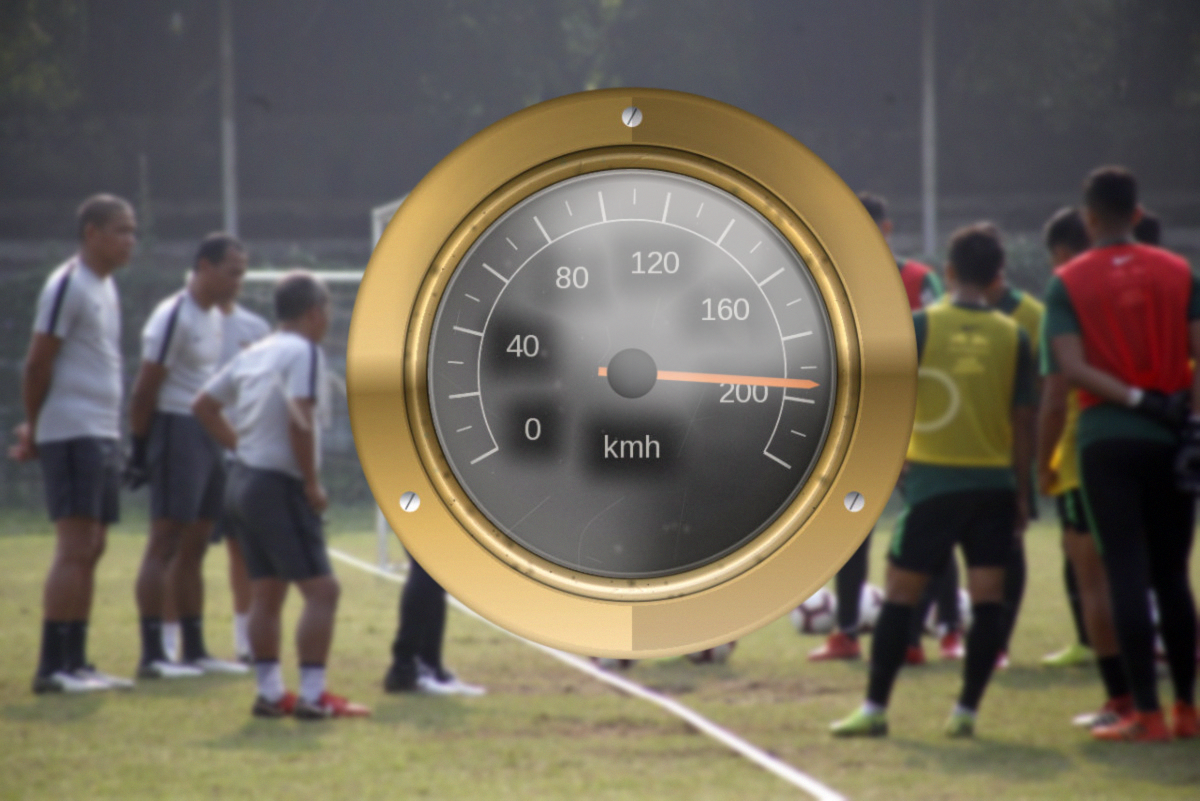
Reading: 195
